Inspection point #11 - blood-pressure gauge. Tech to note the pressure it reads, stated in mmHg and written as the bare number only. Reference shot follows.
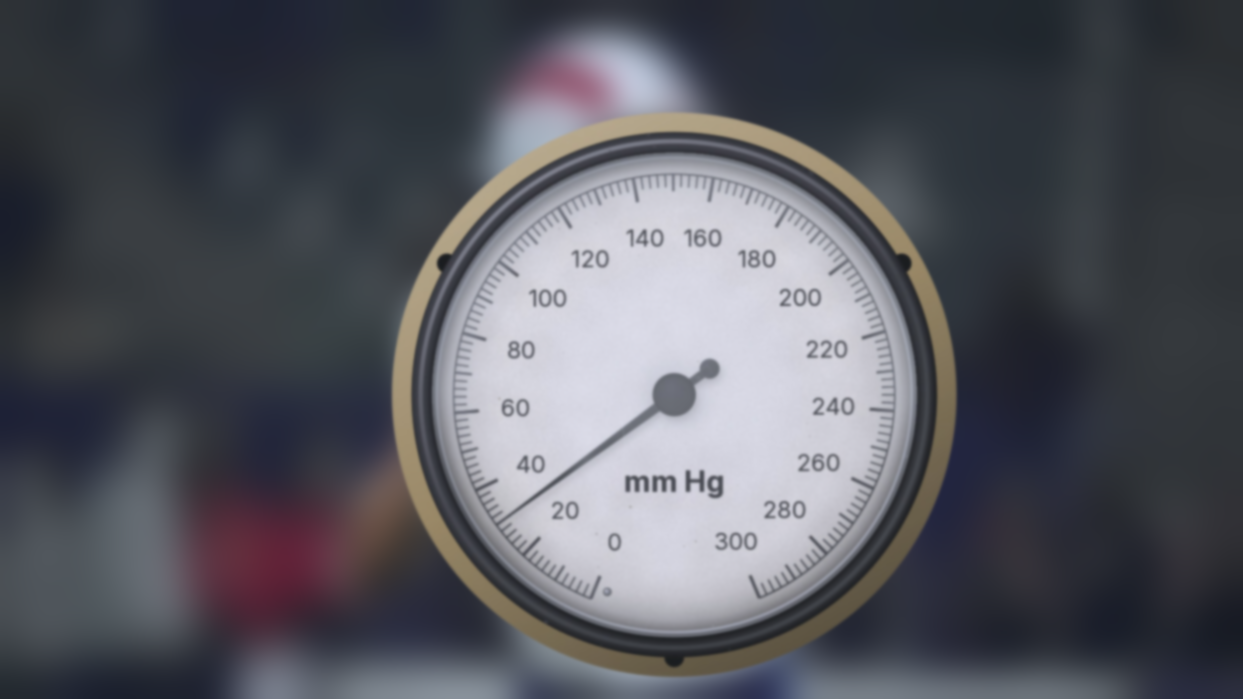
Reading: 30
